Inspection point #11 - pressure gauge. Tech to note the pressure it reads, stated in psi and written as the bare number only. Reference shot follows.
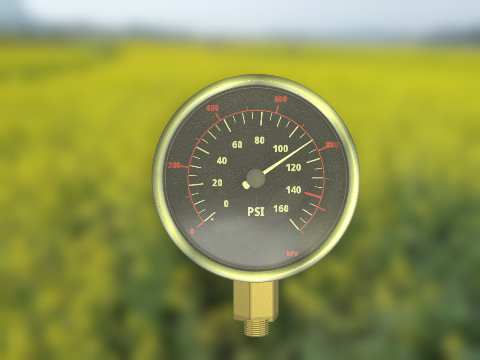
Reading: 110
